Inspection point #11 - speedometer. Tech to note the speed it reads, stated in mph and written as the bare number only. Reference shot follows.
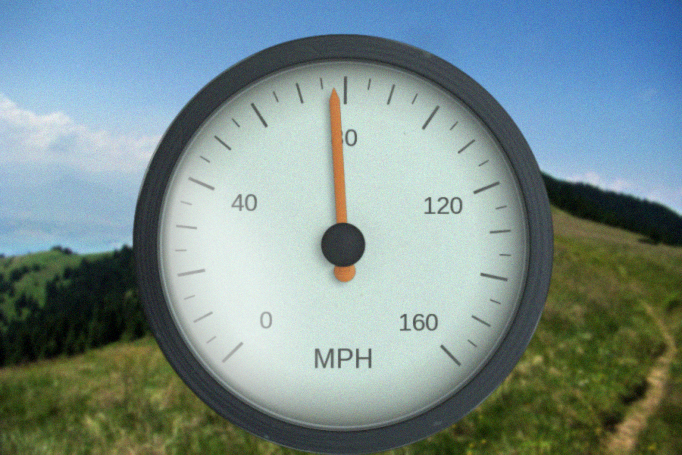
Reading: 77.5
